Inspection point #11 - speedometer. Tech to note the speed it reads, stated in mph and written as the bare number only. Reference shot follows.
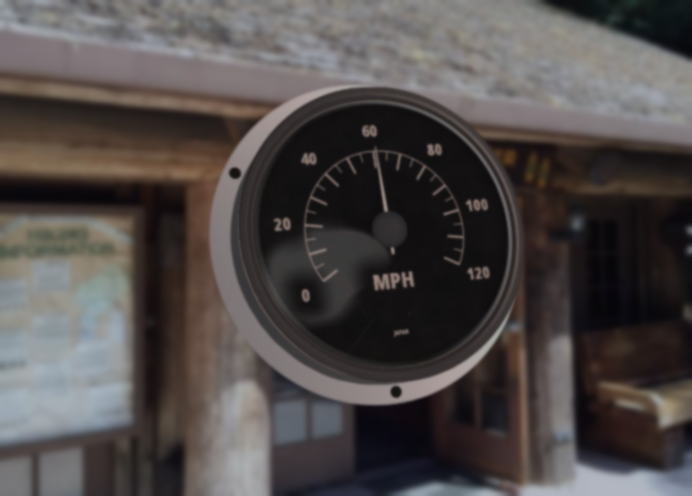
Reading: 60
